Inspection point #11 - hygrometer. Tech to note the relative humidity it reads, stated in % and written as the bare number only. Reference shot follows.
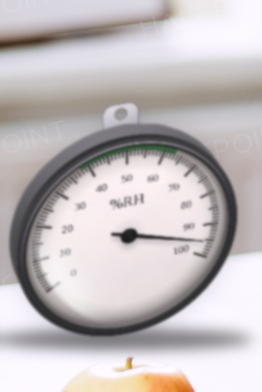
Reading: 95
